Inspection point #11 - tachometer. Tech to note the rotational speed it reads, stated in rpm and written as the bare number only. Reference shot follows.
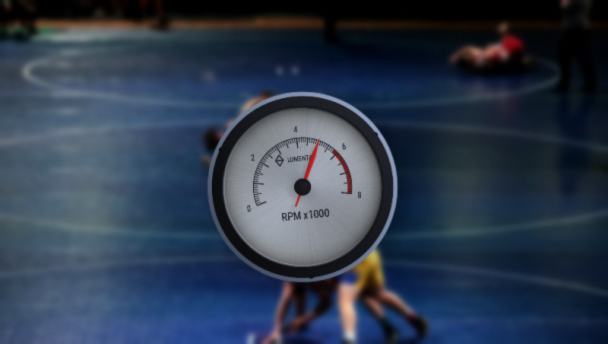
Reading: 5000
